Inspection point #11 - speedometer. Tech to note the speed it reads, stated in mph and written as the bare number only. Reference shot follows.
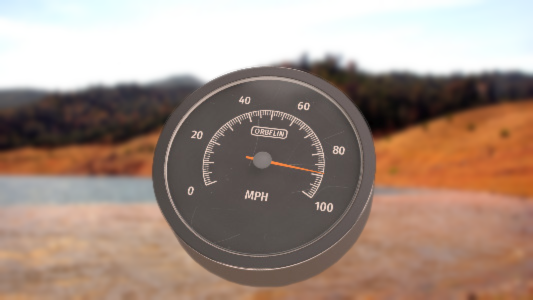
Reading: 90
